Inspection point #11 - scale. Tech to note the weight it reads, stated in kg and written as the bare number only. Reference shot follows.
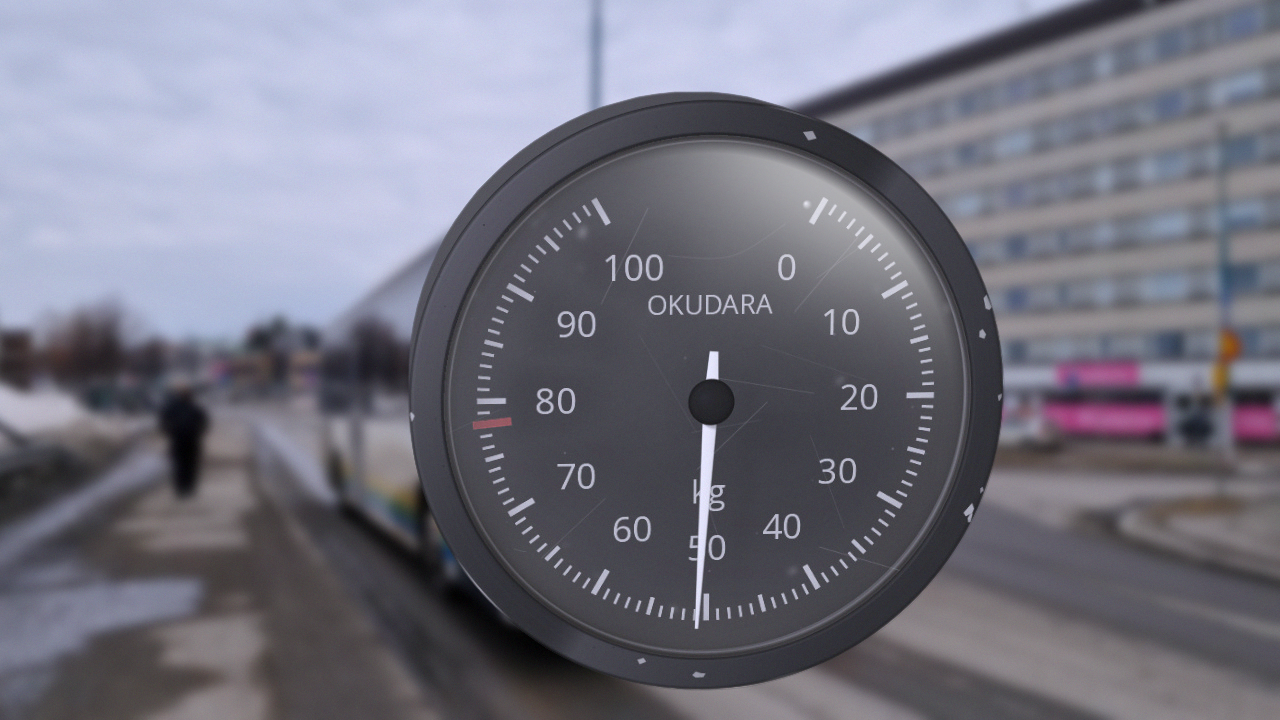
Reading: 51
